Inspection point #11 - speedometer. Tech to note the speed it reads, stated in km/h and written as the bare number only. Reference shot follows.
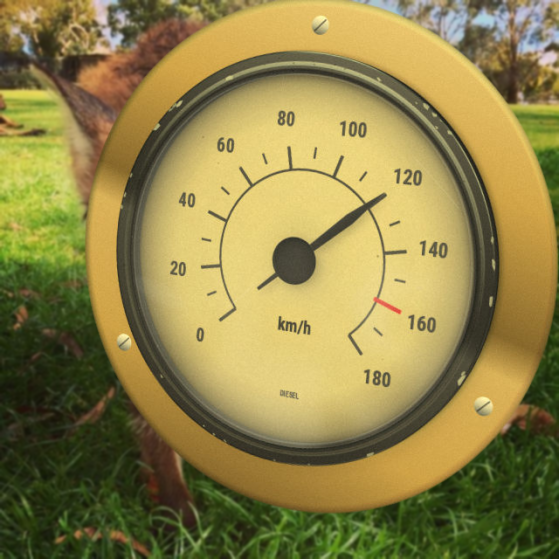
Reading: 120
